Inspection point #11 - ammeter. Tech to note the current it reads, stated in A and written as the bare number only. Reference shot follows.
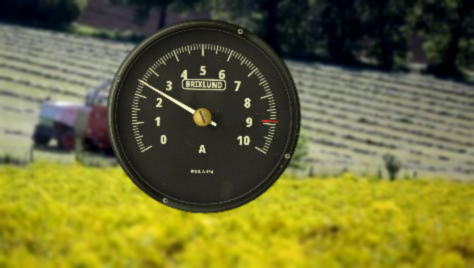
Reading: 2.5
